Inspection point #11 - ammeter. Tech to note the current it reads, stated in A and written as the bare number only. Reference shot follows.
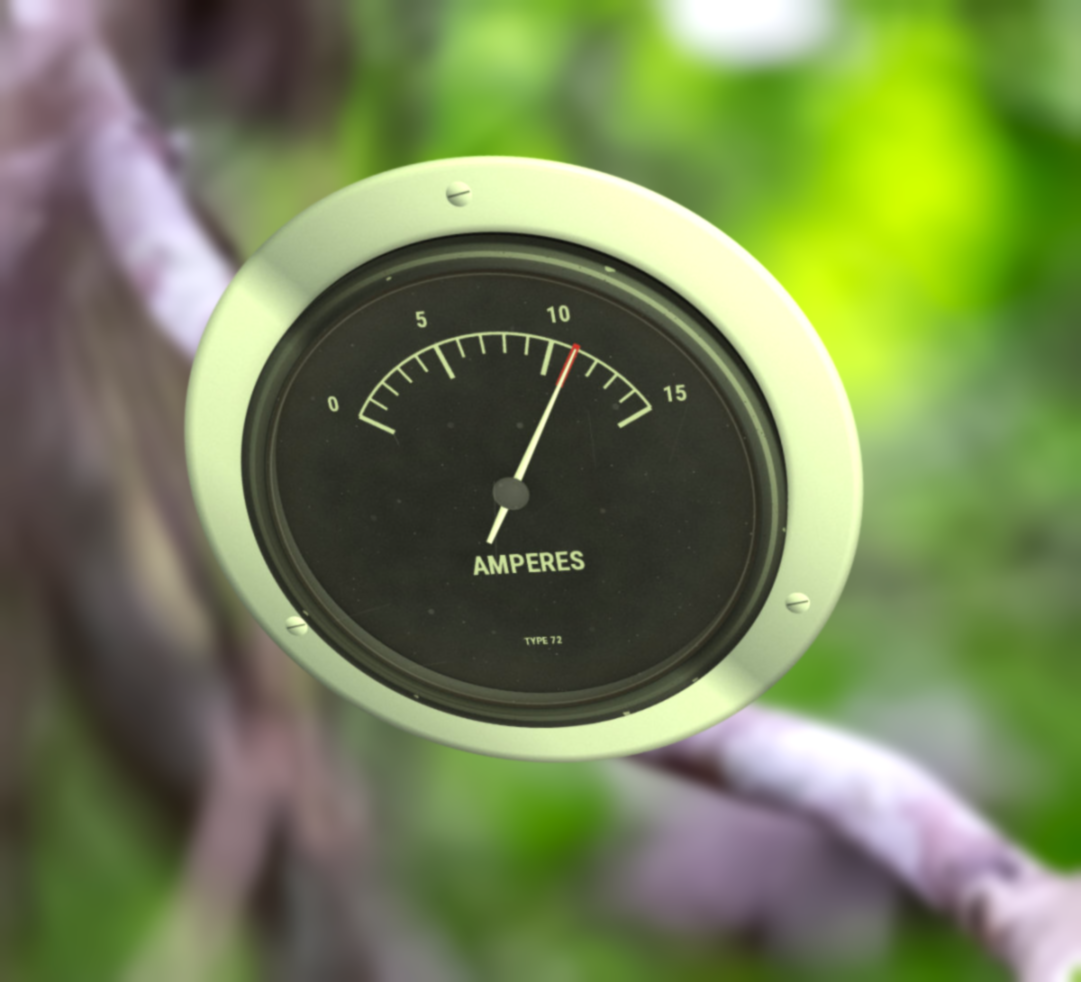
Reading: 11
